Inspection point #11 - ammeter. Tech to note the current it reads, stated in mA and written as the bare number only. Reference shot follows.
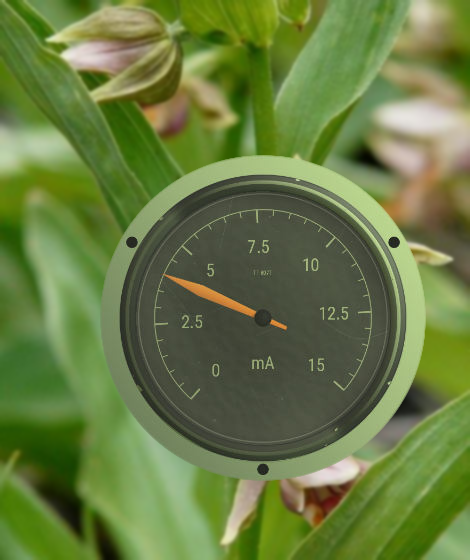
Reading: 4
